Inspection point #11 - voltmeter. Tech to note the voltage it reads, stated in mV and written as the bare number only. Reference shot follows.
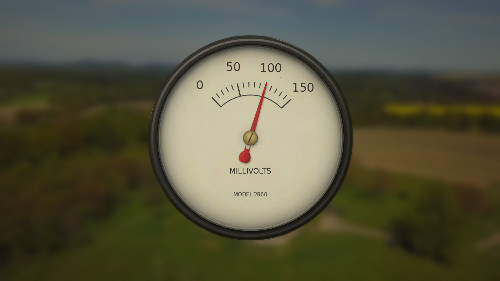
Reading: 100
